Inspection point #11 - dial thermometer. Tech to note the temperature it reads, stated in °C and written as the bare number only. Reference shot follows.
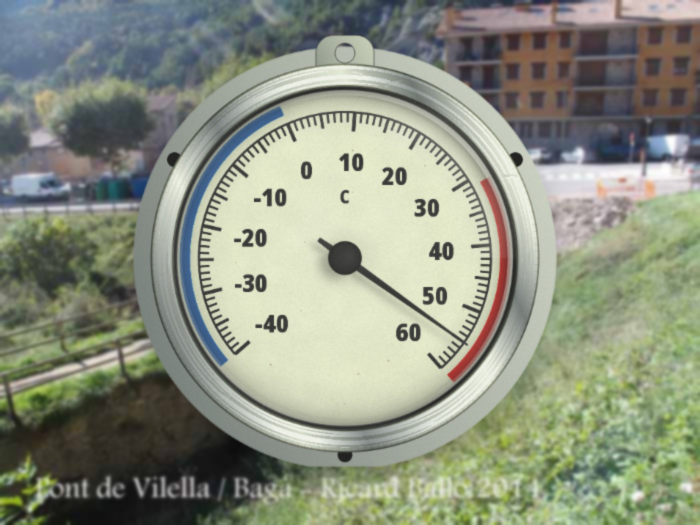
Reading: 55
